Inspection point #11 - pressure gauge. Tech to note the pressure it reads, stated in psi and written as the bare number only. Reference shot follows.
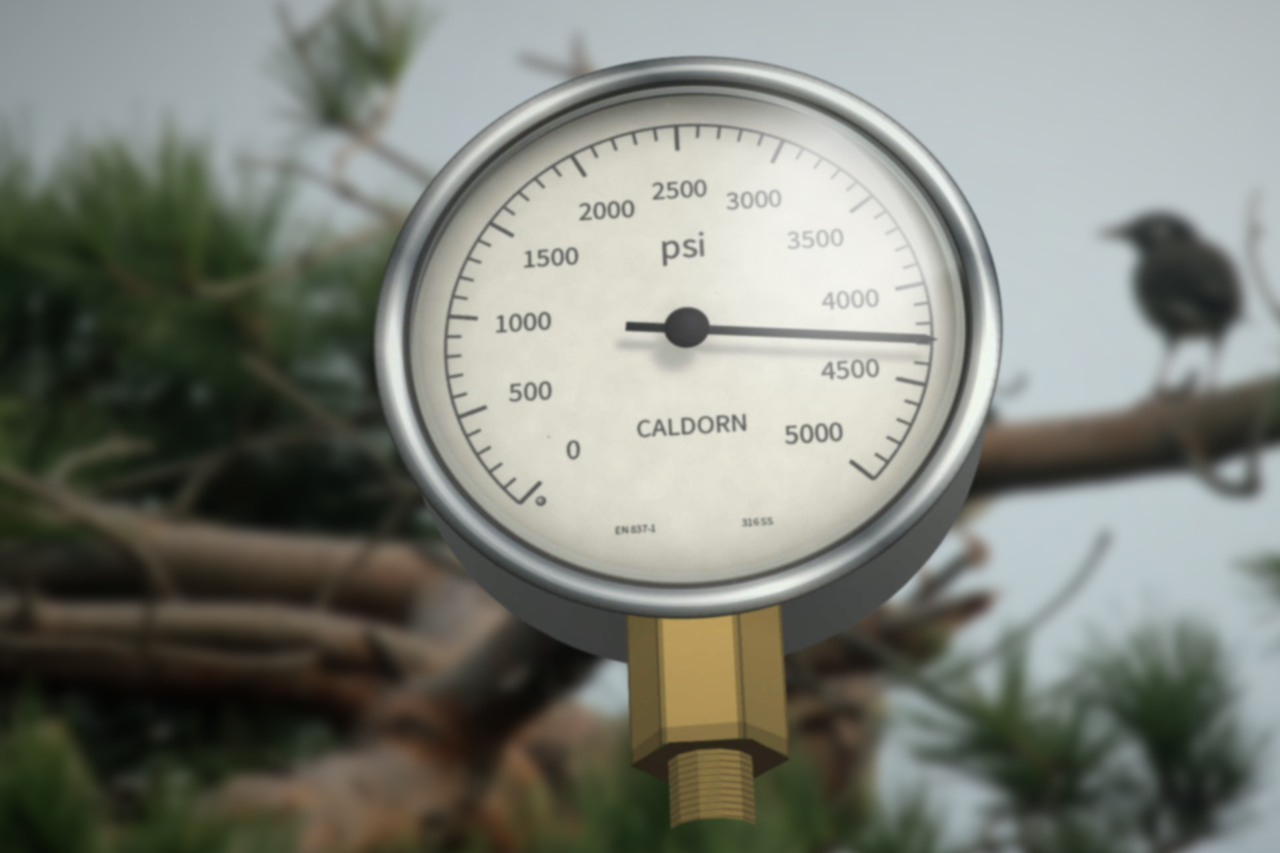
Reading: 4300
